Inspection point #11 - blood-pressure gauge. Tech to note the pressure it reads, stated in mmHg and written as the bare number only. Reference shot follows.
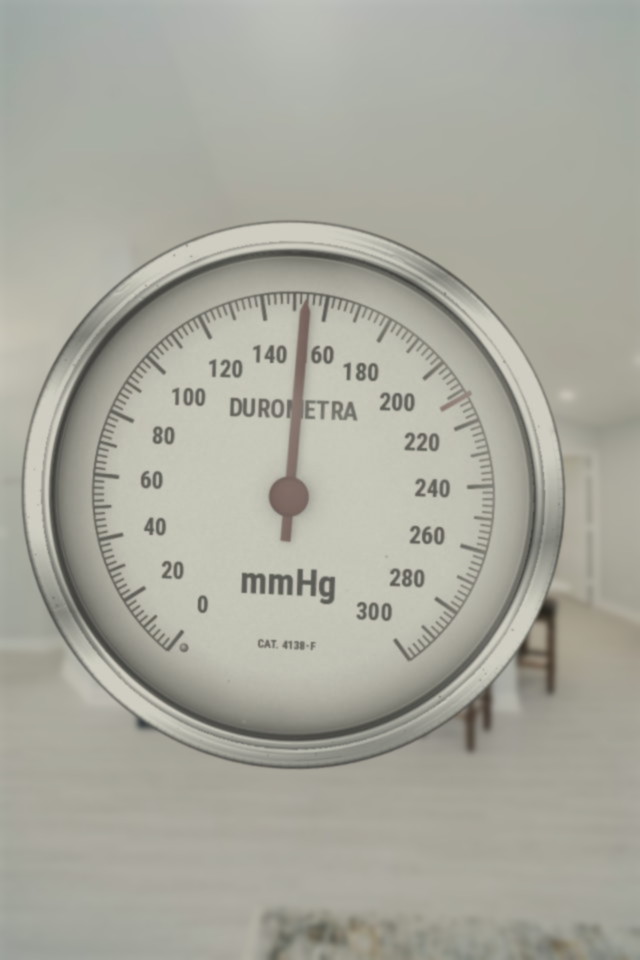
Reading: 154
